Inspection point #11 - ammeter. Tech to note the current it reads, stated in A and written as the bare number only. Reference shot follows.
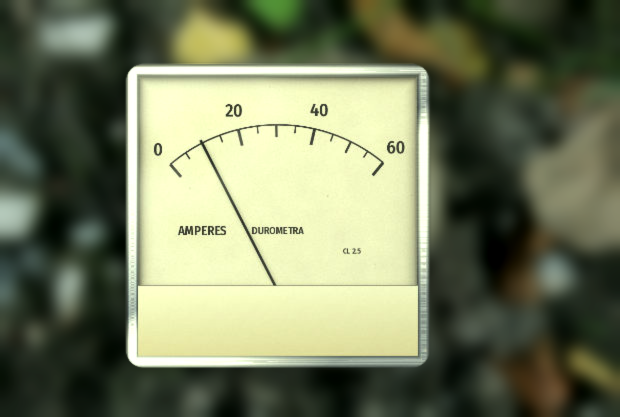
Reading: 10
